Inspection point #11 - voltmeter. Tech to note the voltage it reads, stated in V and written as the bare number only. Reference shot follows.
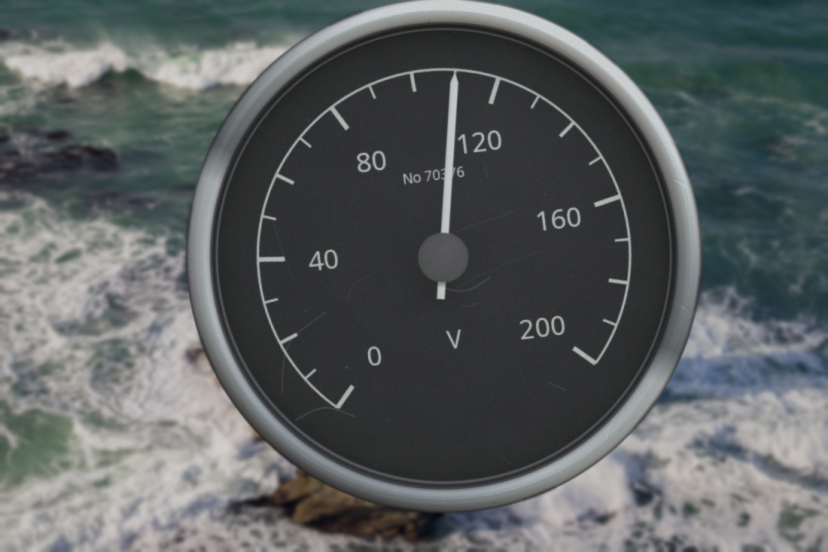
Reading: 110
